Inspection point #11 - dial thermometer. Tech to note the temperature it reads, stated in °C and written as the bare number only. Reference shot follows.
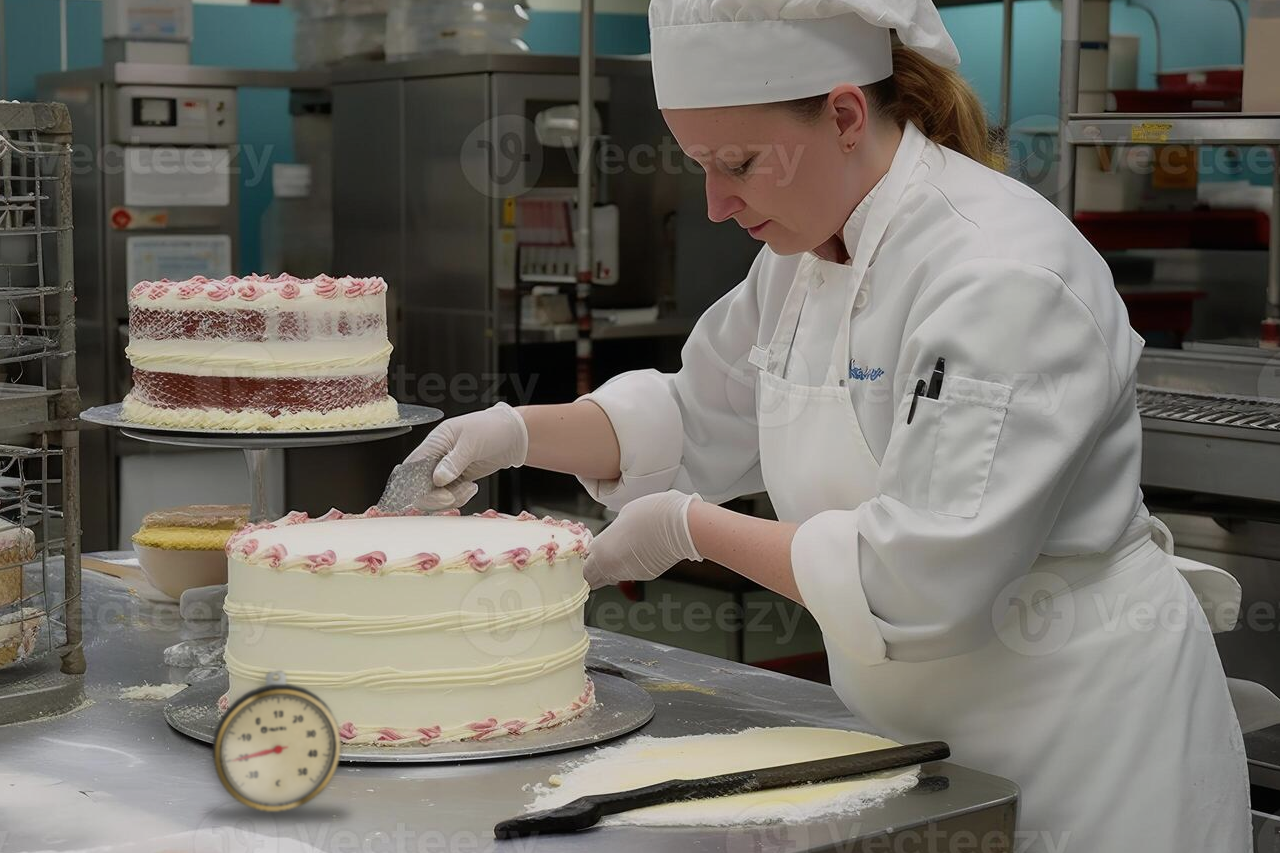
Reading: -20
